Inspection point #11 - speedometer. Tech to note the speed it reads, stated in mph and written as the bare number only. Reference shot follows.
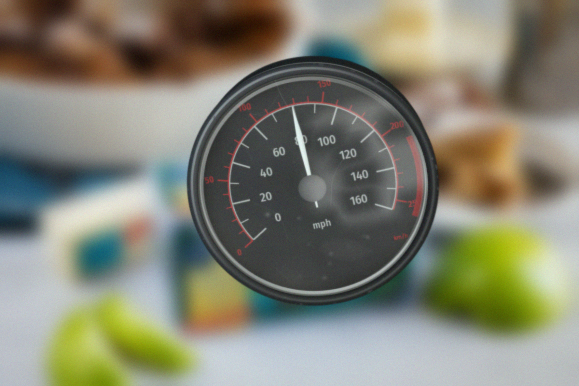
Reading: 80
